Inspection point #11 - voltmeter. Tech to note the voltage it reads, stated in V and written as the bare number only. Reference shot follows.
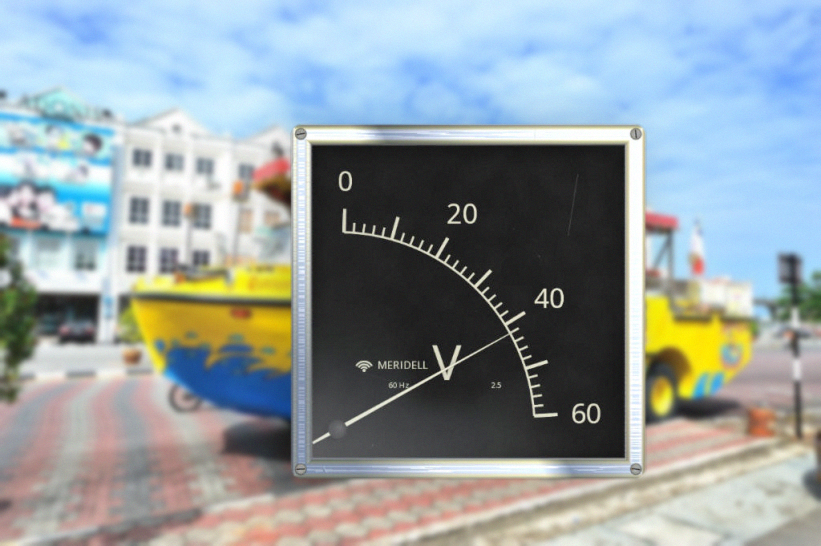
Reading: 42
